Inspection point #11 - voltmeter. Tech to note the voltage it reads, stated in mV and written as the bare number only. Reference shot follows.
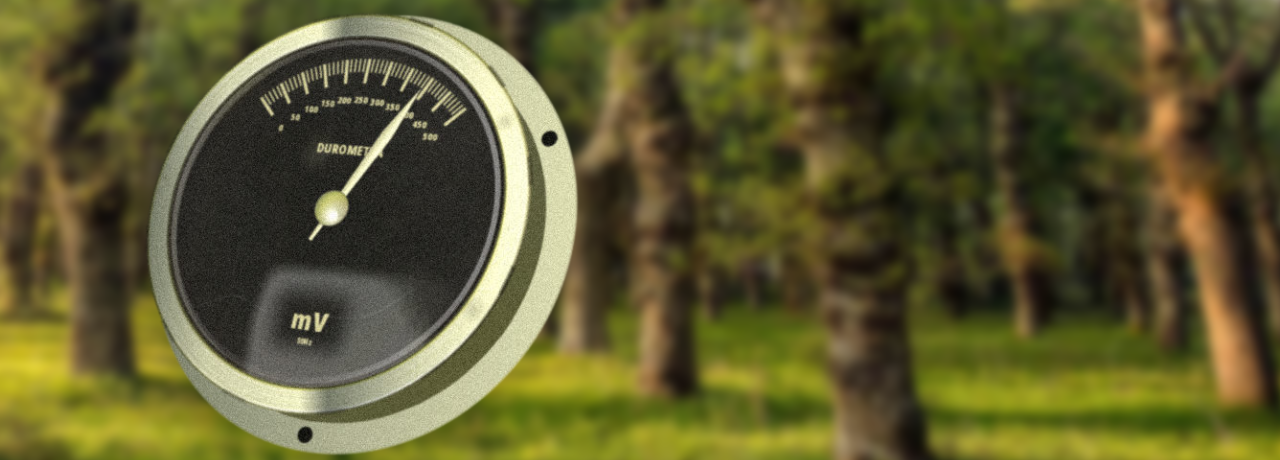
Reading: 400
